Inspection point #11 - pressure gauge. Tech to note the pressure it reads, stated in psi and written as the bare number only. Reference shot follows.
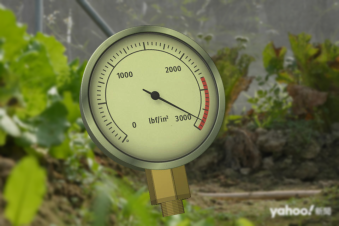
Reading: 2900
